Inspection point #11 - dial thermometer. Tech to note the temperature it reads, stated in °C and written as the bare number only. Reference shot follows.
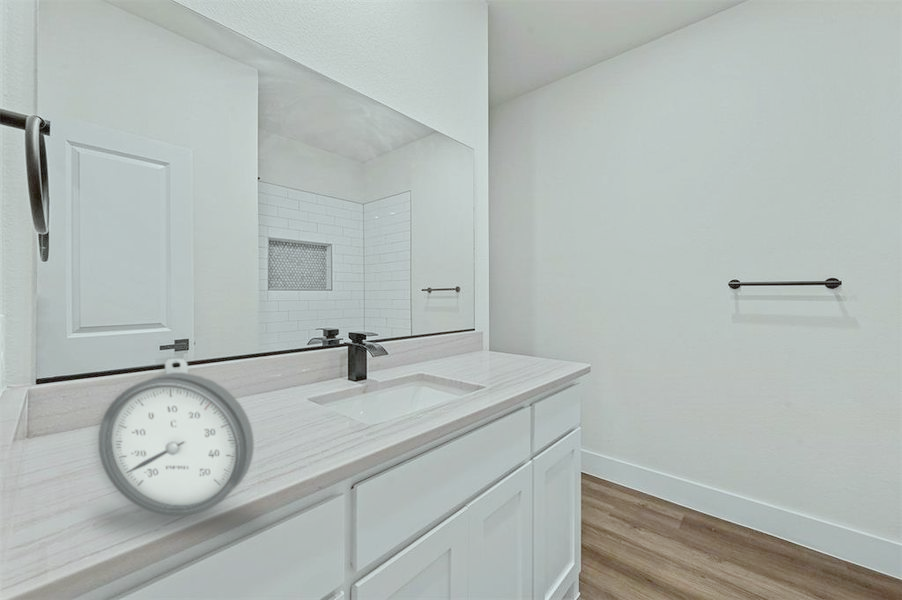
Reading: -25
